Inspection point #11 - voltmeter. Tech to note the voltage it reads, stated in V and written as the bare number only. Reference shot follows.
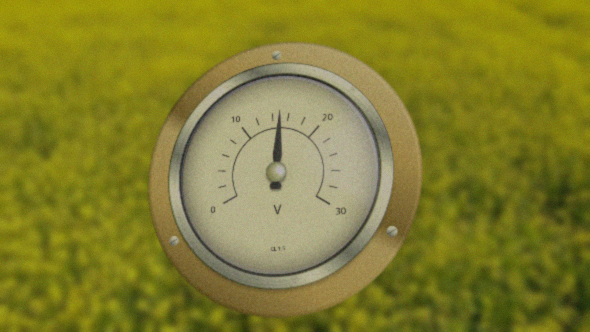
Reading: 15
